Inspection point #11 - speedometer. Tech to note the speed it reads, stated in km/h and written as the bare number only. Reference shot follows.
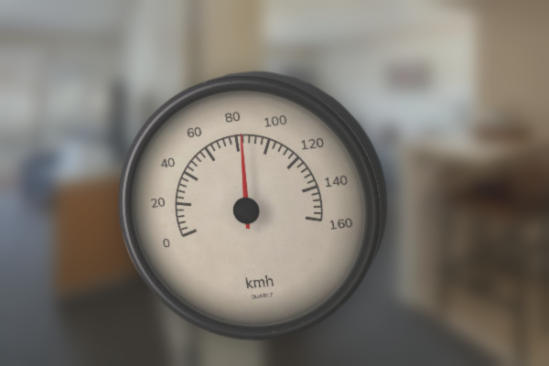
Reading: 84
